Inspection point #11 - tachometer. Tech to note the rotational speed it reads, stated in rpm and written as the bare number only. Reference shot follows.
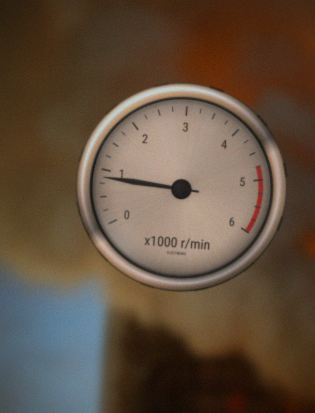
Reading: 875
